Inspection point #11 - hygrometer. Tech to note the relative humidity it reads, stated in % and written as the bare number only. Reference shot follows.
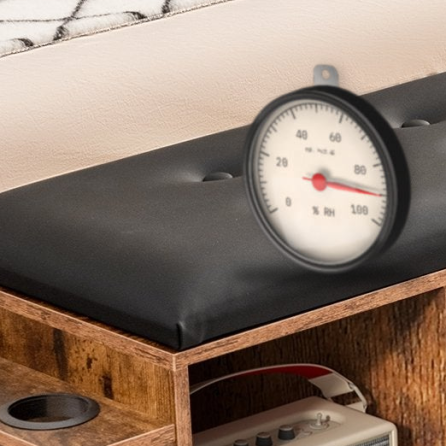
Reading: 90
